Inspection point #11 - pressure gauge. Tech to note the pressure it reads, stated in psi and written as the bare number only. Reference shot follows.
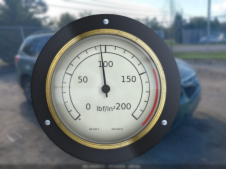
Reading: 95
